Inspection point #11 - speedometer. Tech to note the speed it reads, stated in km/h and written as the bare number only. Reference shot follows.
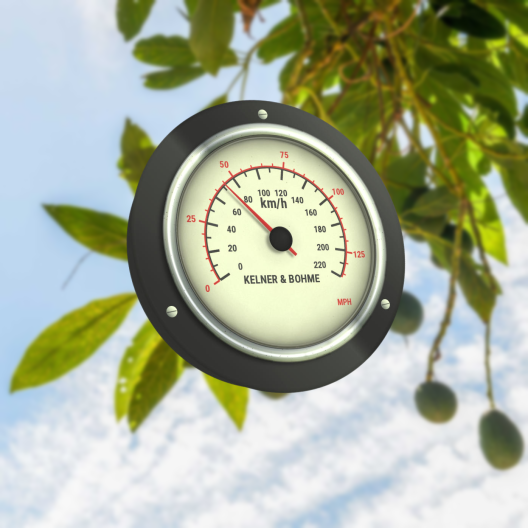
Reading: 70
